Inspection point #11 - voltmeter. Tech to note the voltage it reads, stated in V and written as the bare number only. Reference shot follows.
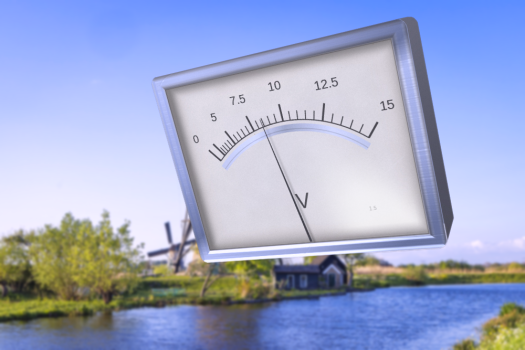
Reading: 8.5
